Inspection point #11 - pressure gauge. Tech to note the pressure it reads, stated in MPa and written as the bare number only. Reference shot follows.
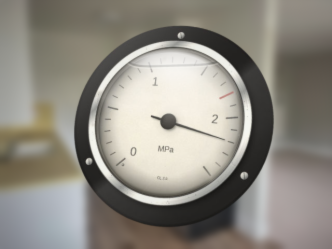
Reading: 2.2
